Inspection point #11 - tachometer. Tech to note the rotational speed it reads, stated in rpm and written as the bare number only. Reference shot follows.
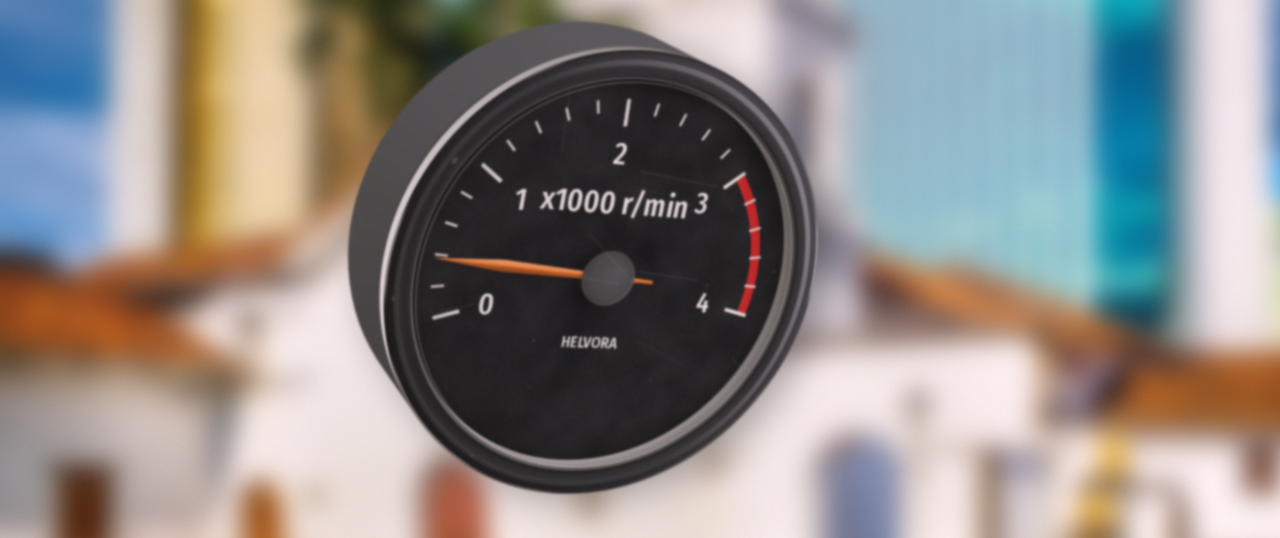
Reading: 400
